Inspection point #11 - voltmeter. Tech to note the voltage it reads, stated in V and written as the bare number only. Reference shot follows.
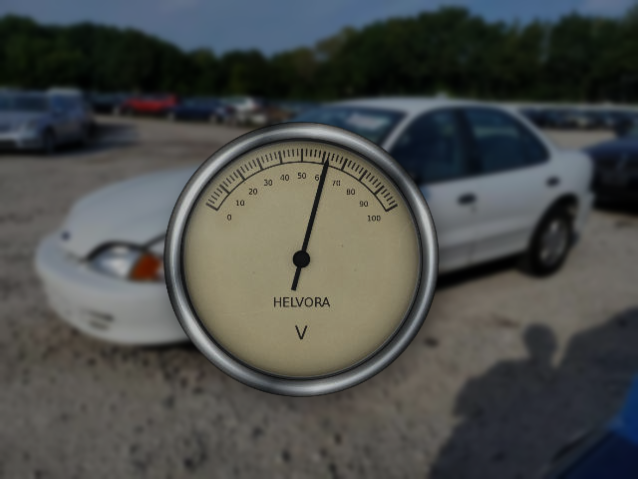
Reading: 62
